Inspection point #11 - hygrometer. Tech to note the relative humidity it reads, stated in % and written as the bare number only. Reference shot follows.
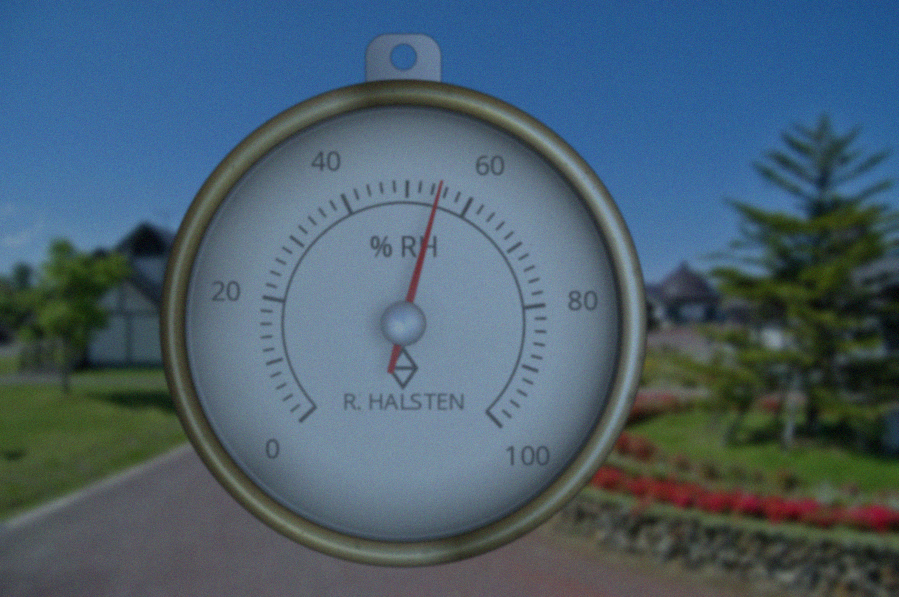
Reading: 55
